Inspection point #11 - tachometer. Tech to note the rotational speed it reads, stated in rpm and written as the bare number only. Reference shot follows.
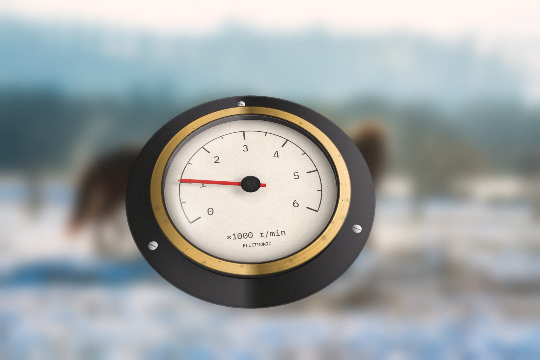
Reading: 1000
